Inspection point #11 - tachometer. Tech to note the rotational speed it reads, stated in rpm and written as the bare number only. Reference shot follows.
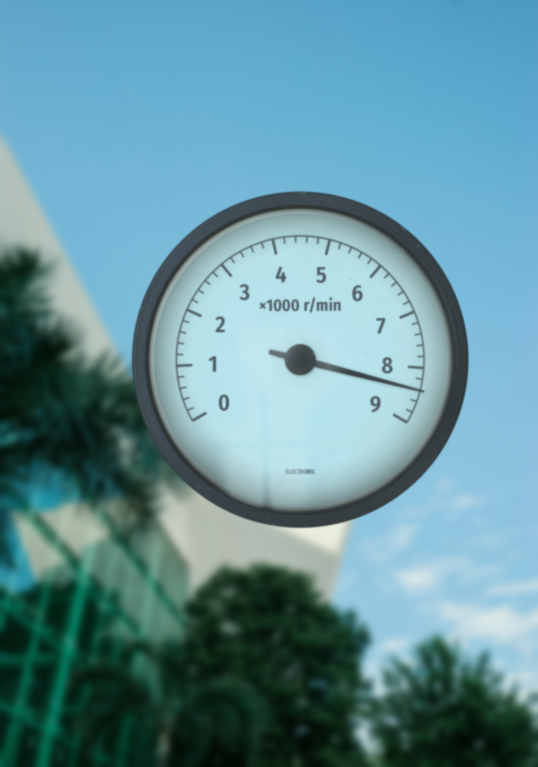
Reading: 8400
